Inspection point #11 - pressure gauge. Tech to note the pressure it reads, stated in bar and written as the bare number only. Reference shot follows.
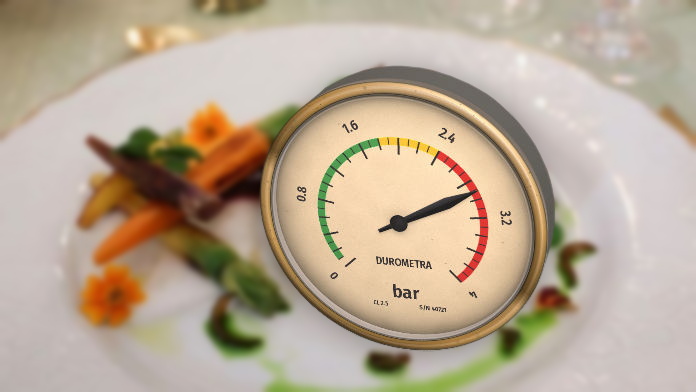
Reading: 2.9
